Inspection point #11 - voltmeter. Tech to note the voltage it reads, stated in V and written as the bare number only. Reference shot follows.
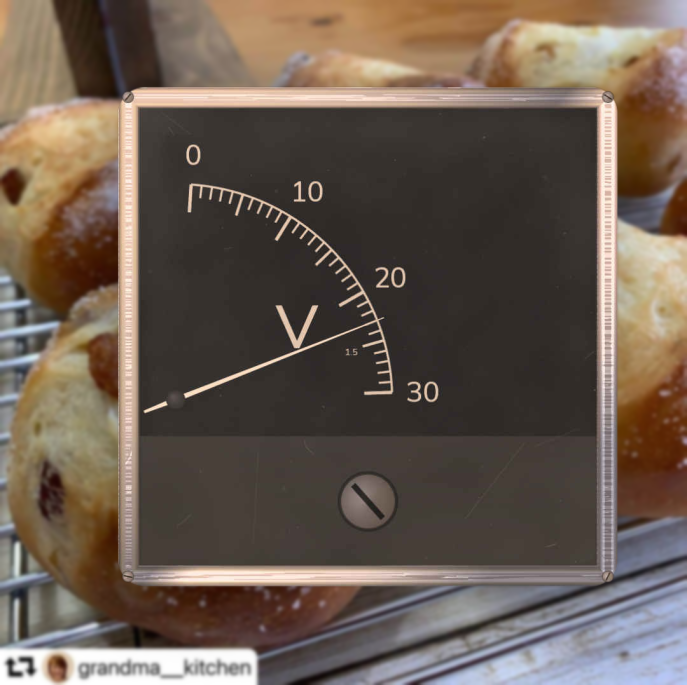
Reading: 23
